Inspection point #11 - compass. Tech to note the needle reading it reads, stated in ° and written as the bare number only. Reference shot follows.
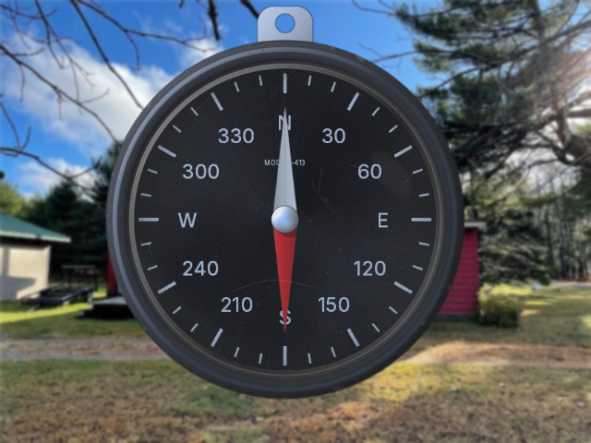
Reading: 180
